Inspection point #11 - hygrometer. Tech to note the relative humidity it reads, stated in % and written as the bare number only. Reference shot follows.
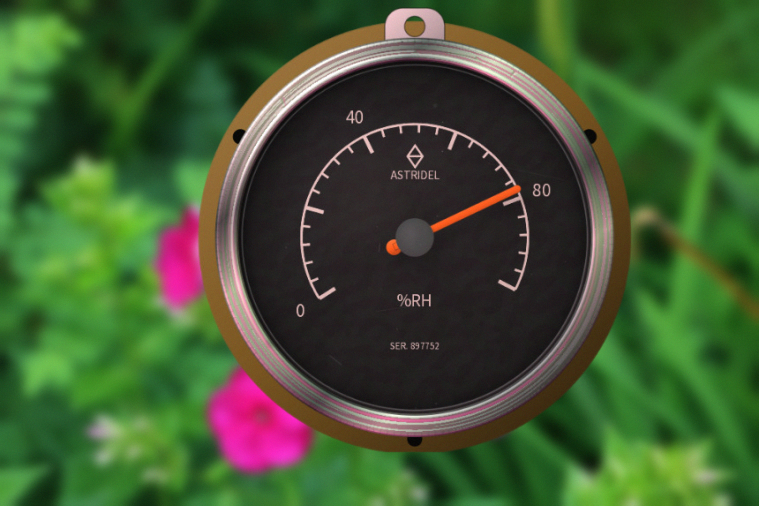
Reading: 78
